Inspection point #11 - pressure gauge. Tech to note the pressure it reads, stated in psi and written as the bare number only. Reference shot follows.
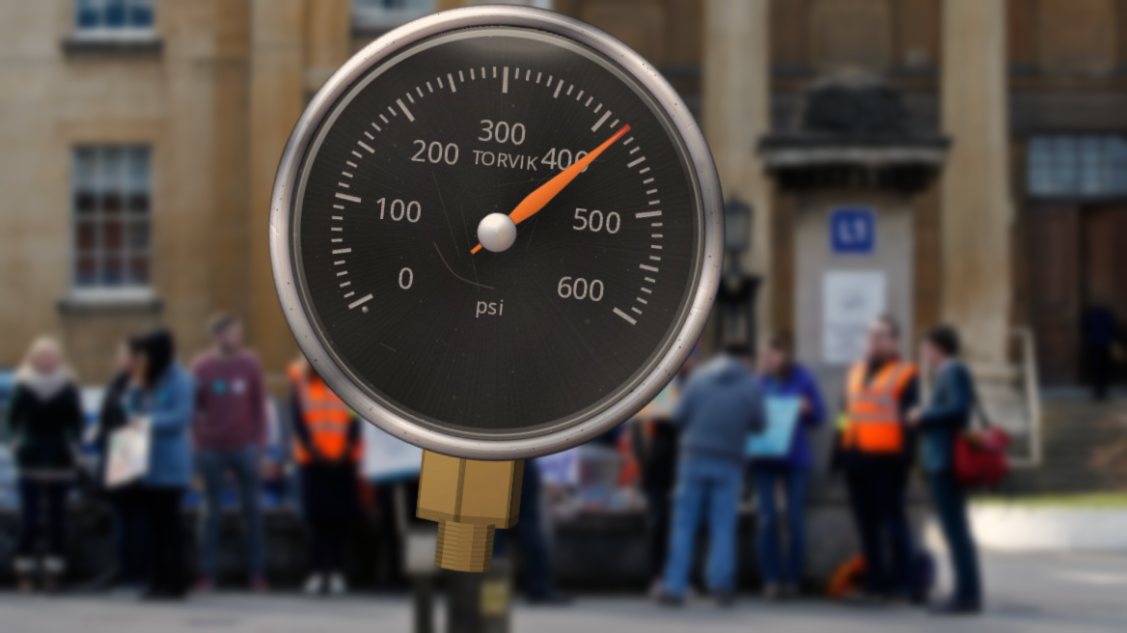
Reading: 420
